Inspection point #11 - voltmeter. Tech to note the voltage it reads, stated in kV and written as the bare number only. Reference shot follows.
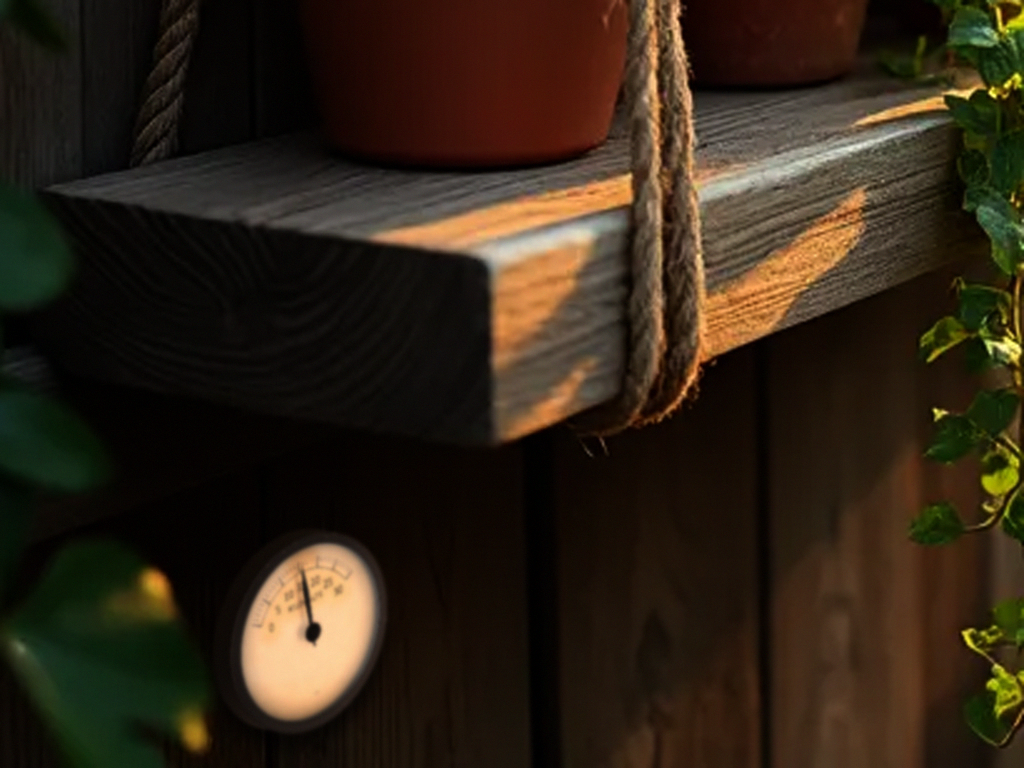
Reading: 15
